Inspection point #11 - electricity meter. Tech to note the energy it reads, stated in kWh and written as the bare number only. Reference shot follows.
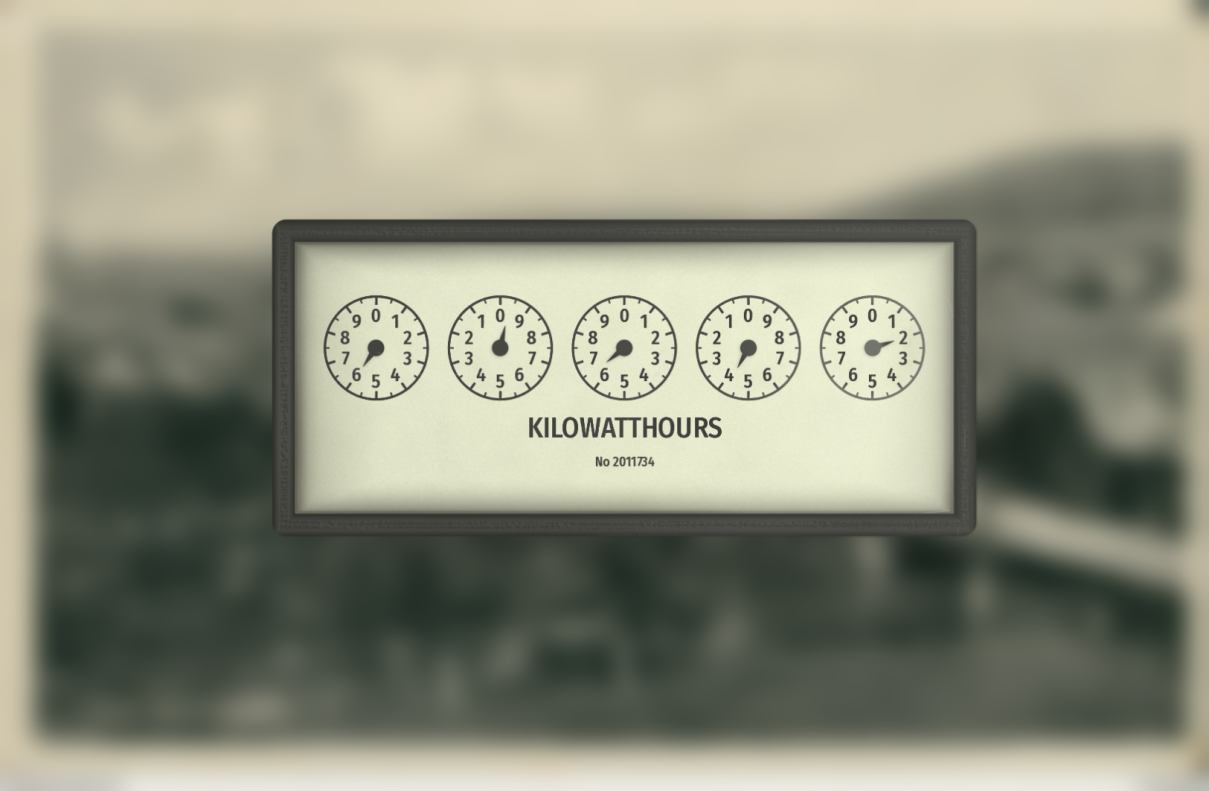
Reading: 59642
